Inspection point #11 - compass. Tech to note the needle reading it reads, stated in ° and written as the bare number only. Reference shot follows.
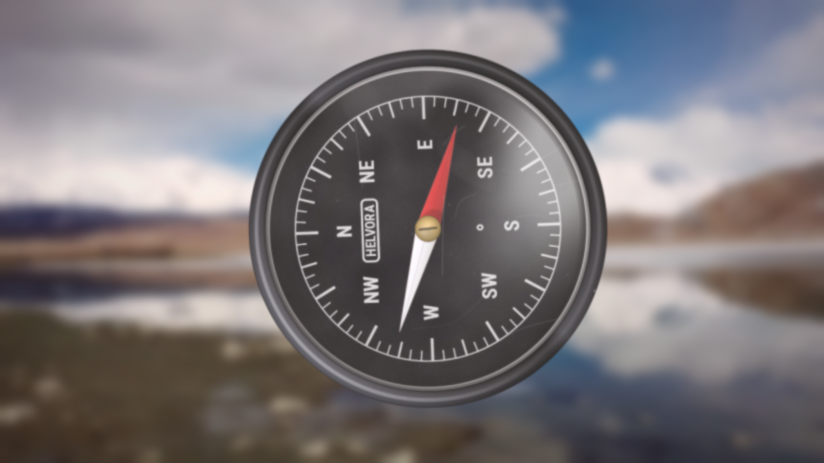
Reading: 107.5
